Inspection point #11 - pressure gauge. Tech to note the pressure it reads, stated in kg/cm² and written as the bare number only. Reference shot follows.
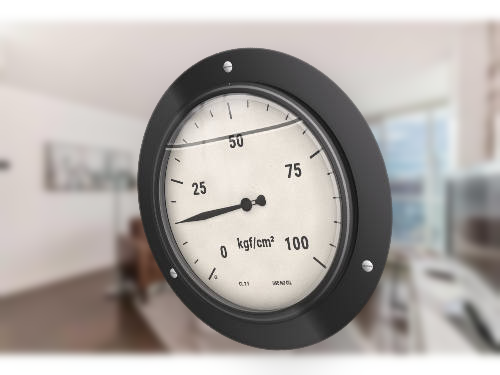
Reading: 15
